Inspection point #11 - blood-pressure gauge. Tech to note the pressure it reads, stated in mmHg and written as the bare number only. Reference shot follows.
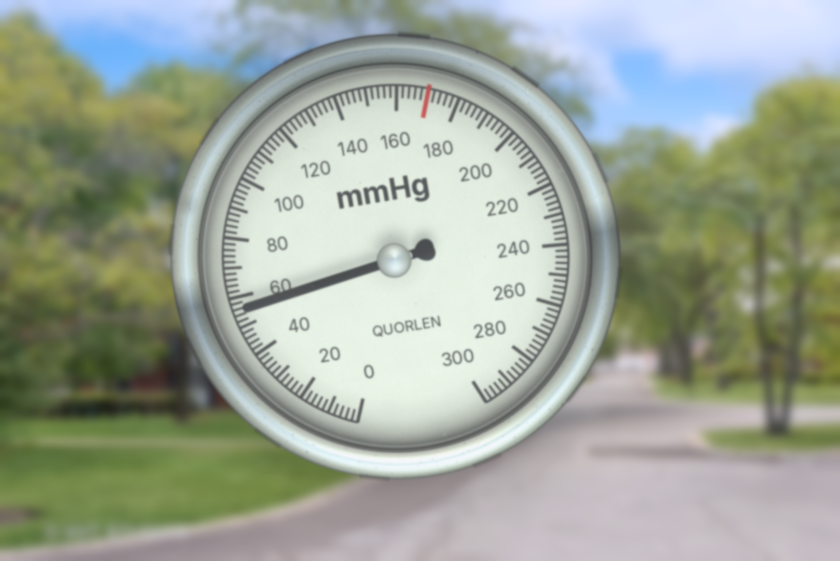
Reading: 56
